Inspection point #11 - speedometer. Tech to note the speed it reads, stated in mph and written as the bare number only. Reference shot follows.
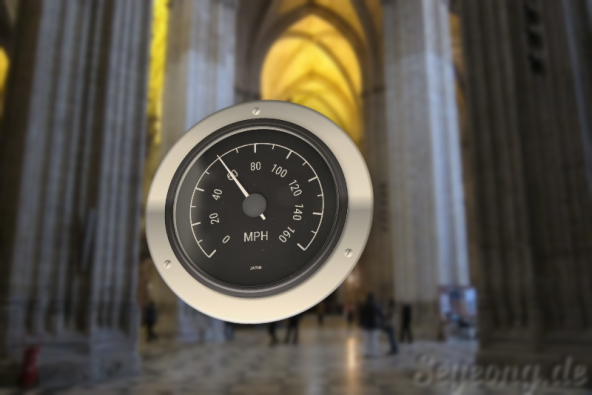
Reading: 60
